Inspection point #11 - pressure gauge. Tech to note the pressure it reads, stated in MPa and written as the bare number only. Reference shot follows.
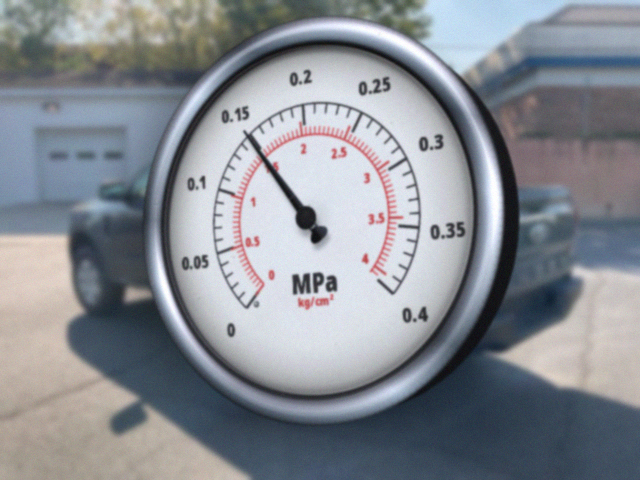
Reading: 0.15
